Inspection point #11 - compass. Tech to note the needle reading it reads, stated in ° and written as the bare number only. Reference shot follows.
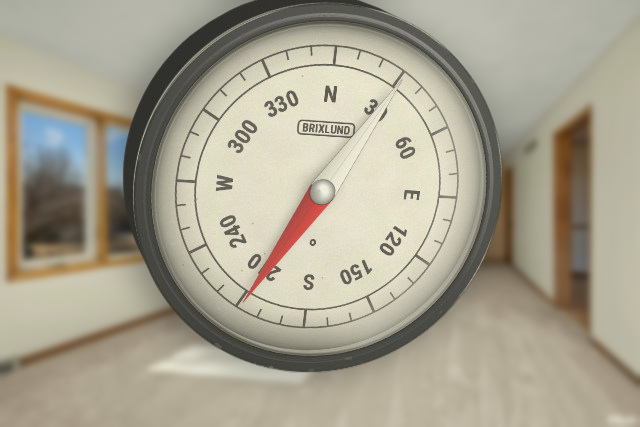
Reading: 210
